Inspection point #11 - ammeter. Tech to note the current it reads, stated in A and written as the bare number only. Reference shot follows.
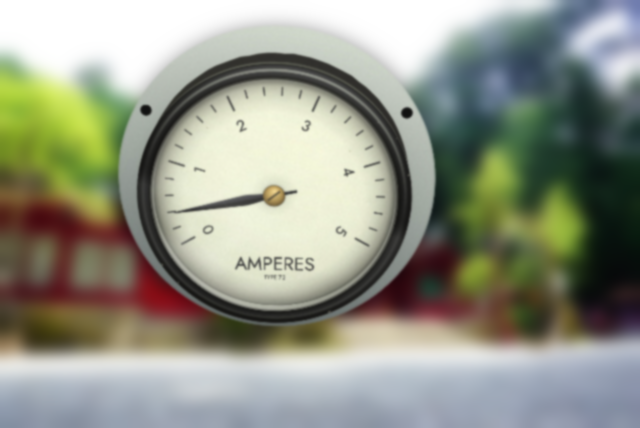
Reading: 0.4
